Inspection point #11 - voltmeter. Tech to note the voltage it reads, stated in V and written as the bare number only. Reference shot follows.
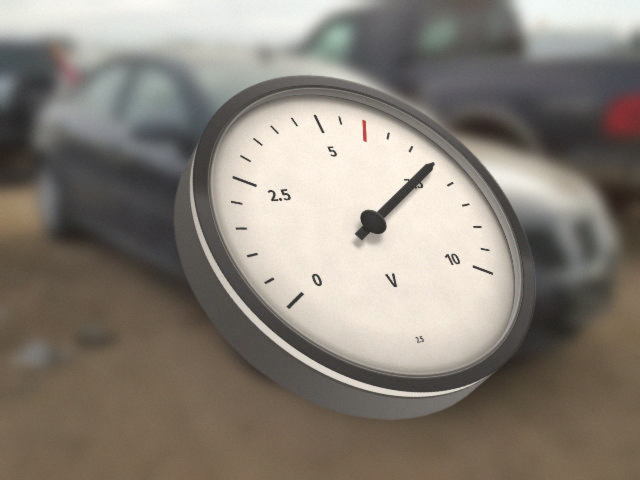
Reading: 7.5
